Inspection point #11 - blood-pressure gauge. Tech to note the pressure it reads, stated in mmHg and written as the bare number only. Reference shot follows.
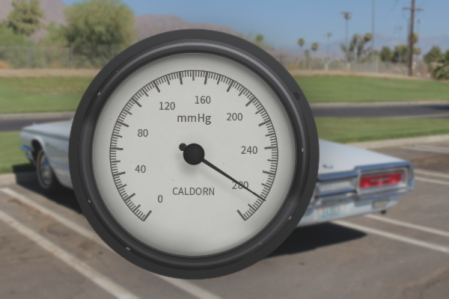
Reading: 280
